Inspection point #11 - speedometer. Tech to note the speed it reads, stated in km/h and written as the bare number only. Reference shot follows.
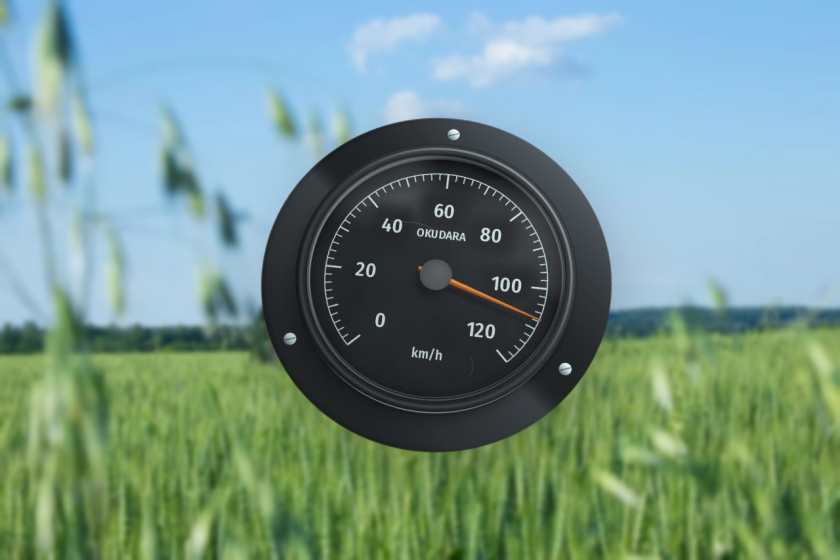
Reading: 108
